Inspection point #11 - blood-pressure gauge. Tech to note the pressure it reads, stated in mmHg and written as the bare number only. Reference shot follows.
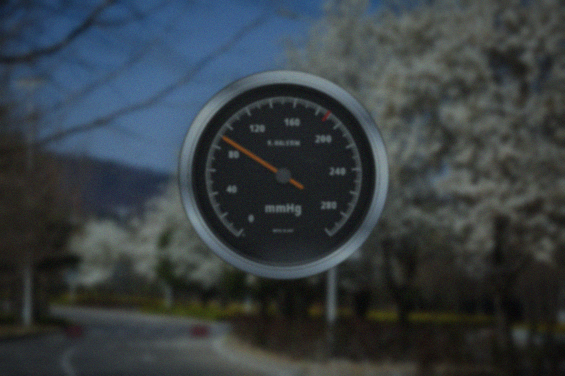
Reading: 90
